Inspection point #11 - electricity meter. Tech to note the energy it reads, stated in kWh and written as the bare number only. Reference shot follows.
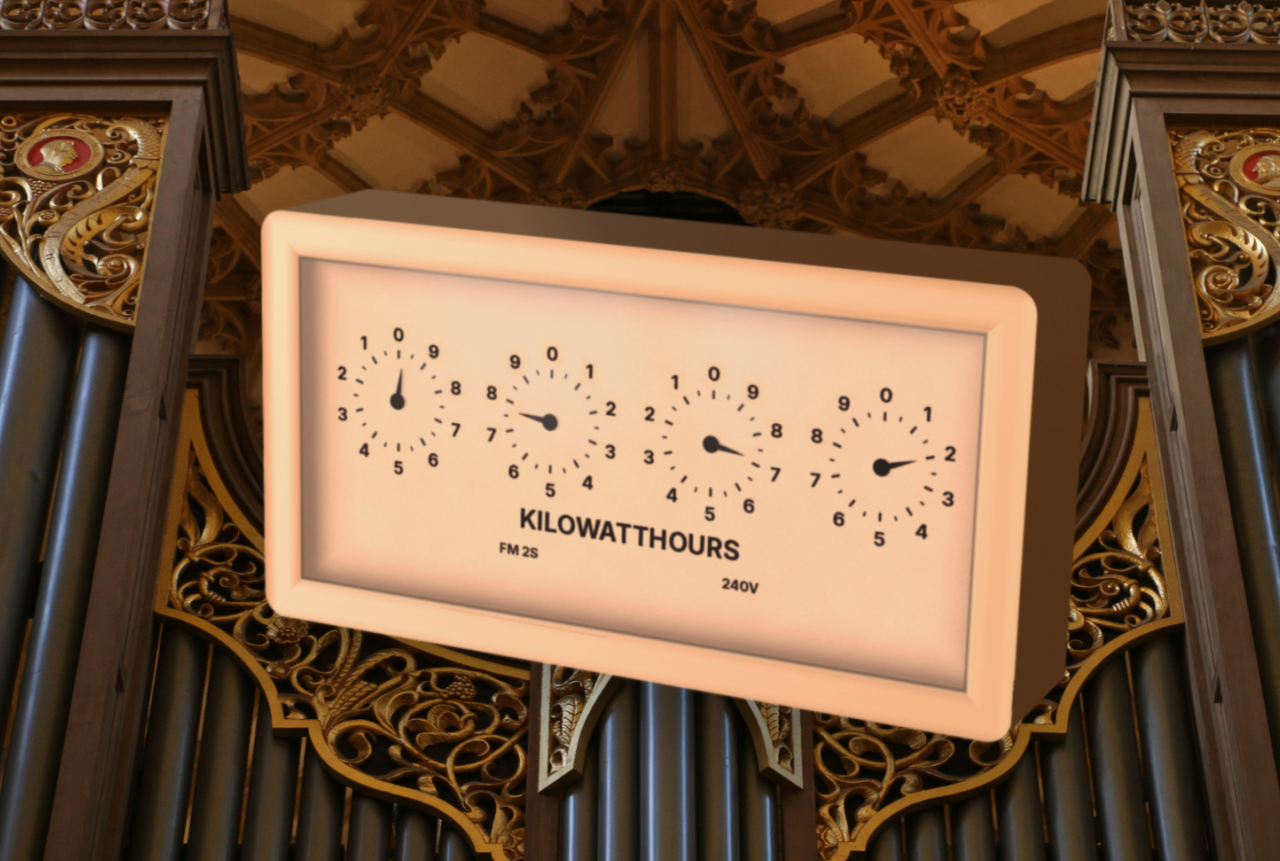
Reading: 9772
